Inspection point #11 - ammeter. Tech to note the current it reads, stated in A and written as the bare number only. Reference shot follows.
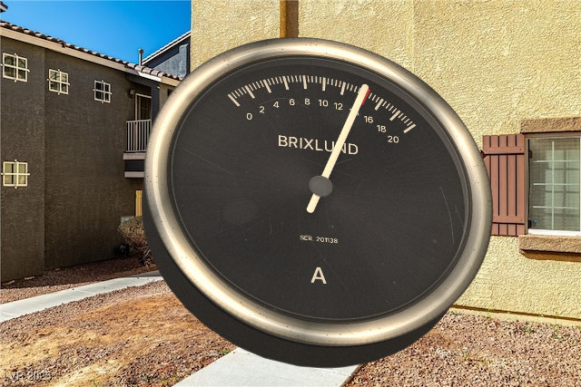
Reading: 14
